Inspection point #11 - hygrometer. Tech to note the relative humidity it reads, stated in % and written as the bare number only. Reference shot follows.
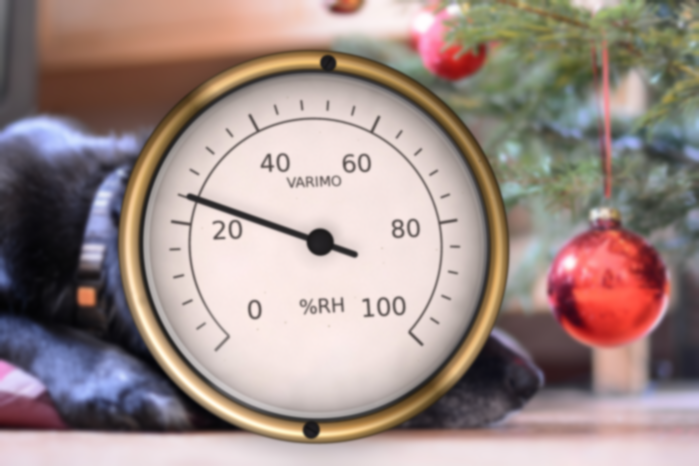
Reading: 24
